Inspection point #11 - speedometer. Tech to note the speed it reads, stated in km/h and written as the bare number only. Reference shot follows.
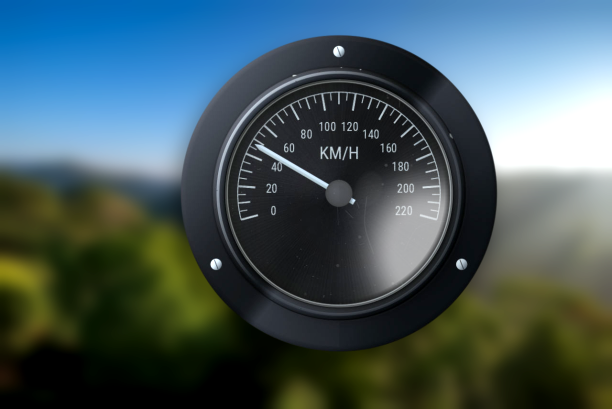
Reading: 47.5
